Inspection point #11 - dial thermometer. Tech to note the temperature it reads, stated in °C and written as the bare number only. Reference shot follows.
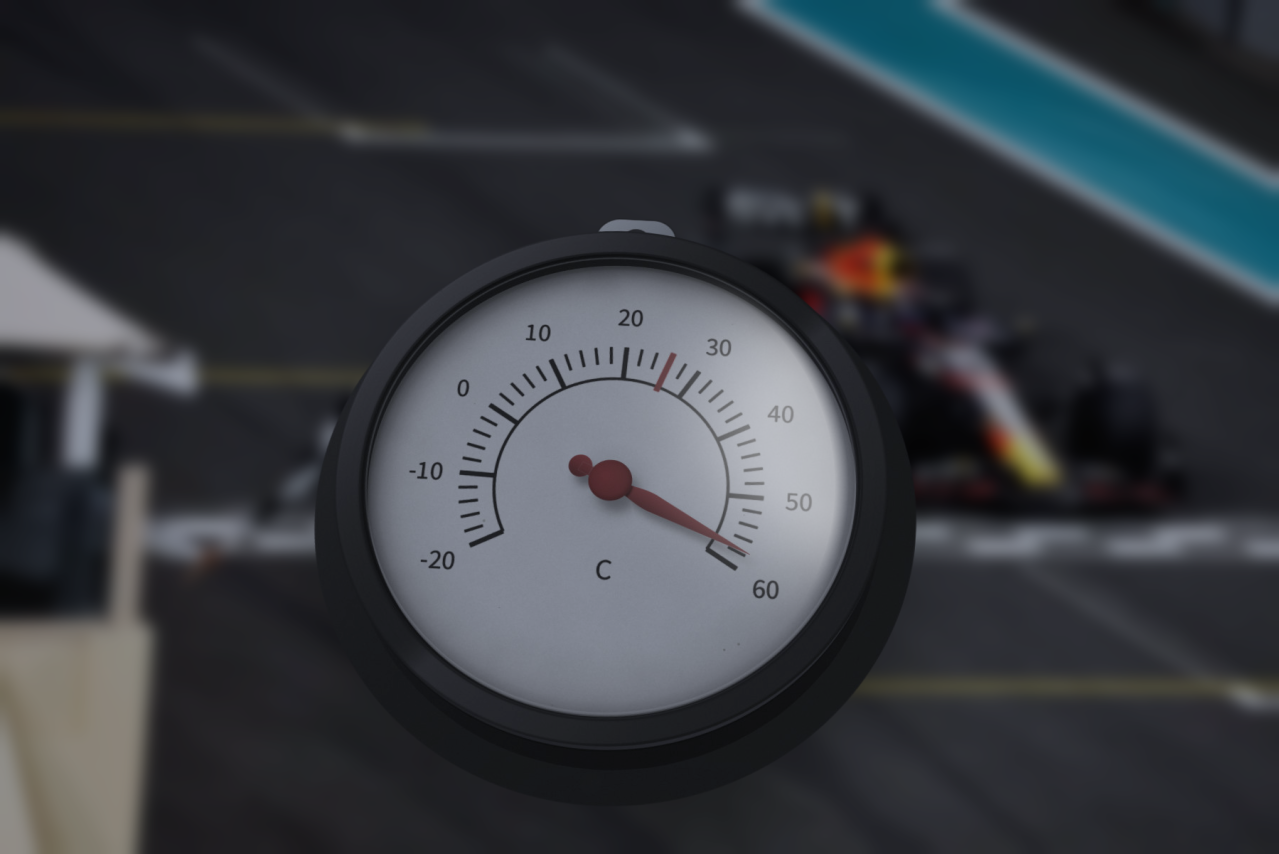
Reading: 58
